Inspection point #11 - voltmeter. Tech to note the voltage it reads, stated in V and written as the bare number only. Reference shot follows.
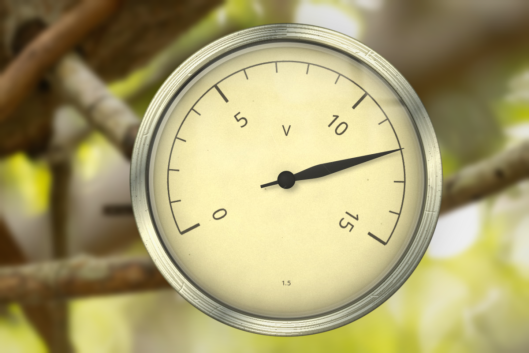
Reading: 12
